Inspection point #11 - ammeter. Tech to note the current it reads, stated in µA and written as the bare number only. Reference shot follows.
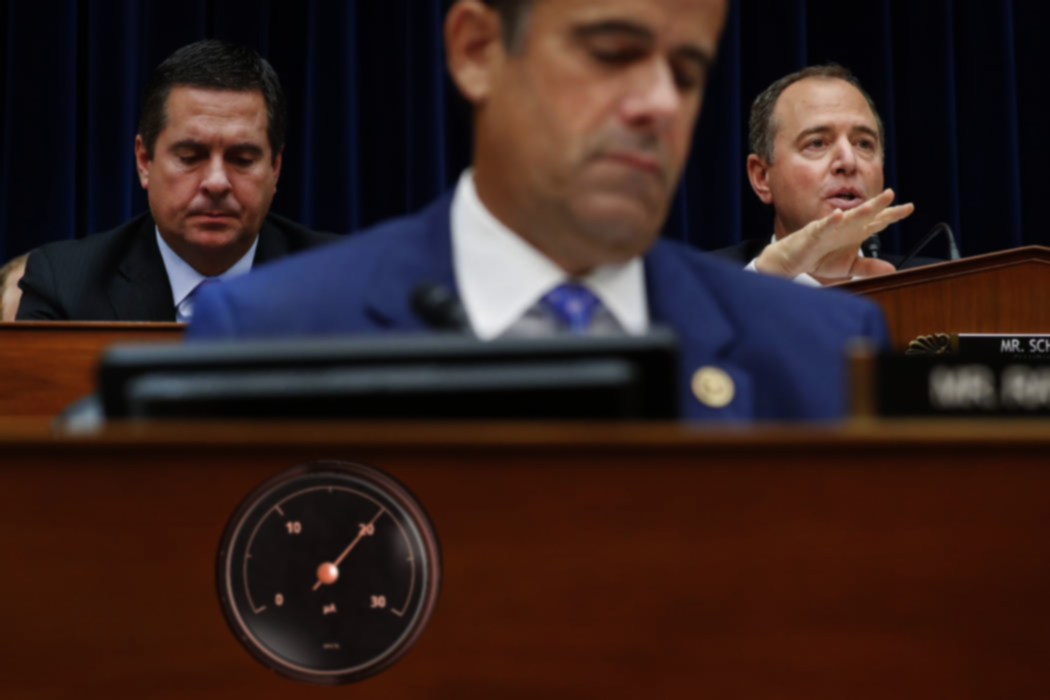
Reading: 20
